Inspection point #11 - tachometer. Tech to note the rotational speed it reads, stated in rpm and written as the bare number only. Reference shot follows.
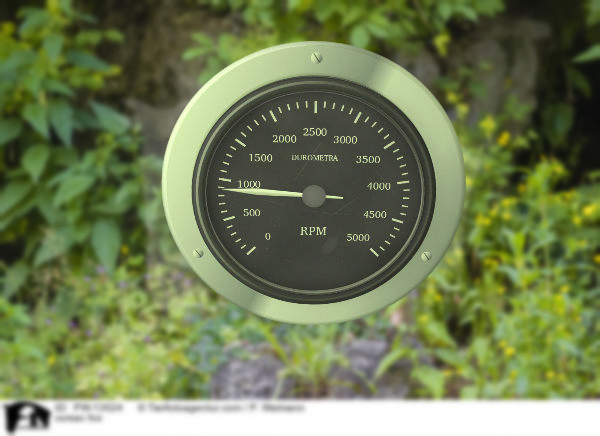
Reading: 900
